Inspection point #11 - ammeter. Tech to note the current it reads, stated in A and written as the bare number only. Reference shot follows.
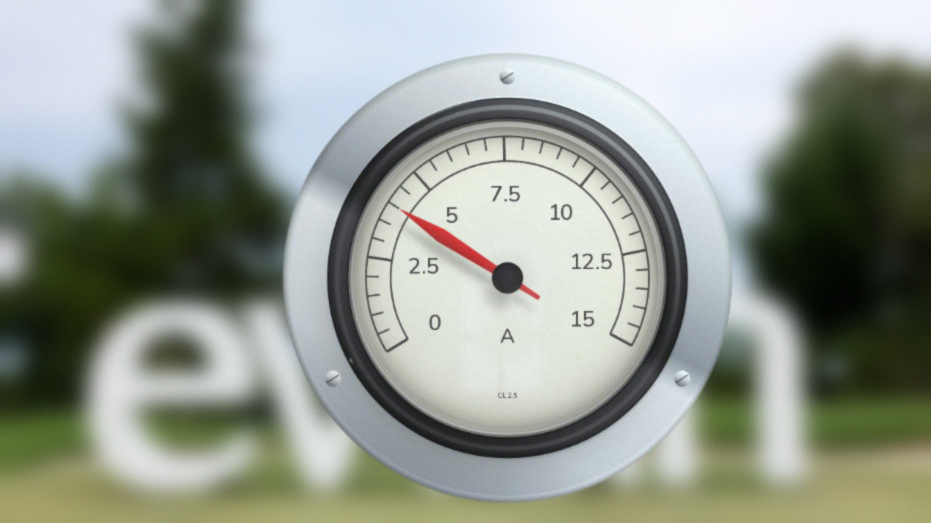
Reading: 4
